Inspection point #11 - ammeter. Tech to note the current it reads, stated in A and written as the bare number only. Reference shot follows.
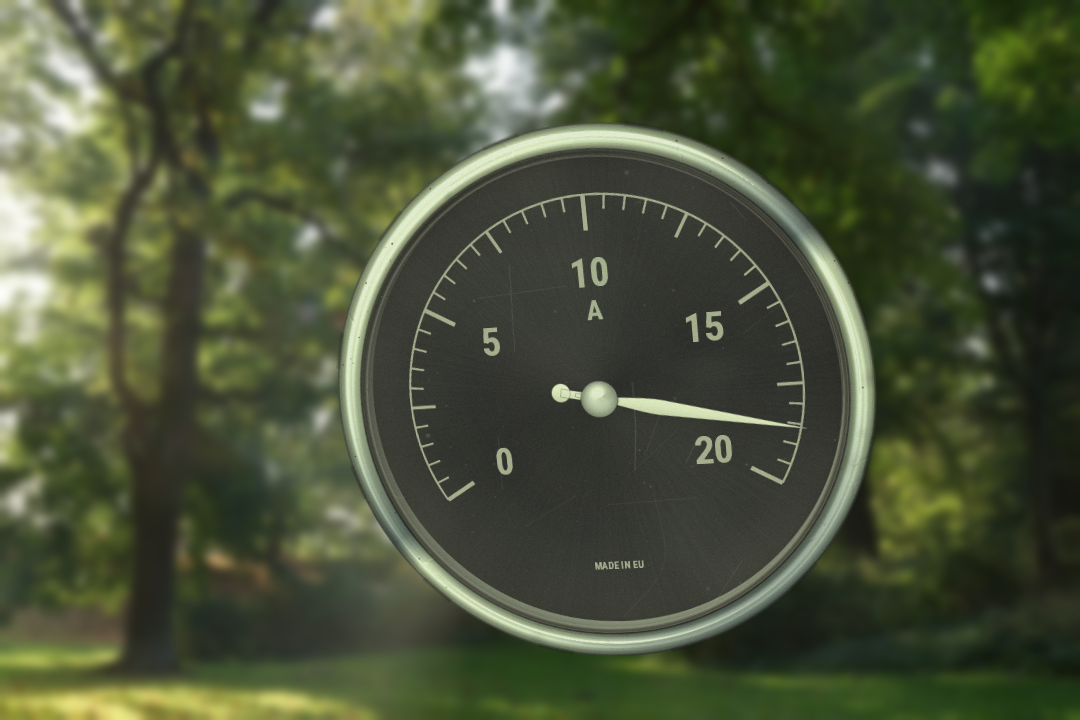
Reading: 18.5
